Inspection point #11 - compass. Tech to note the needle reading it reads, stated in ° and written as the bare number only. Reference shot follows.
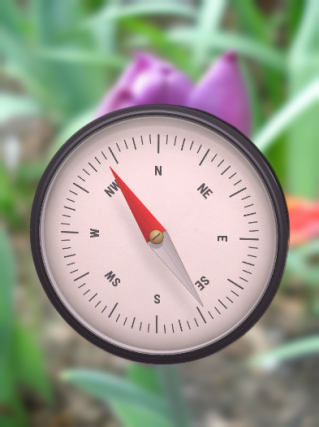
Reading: 325
